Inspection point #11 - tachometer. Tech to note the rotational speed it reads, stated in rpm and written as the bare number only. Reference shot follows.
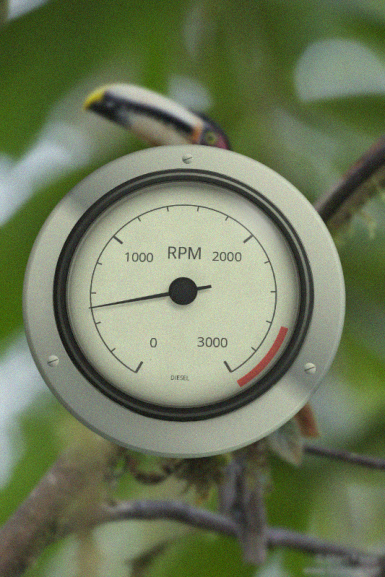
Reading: 500
